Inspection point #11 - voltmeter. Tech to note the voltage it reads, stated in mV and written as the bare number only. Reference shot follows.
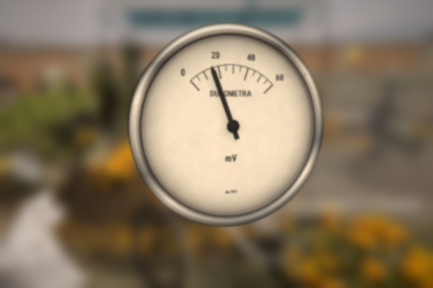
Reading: 15
